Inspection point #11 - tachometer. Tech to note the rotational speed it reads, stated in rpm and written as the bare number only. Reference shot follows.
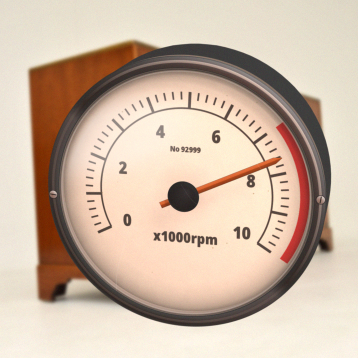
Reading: 7600
